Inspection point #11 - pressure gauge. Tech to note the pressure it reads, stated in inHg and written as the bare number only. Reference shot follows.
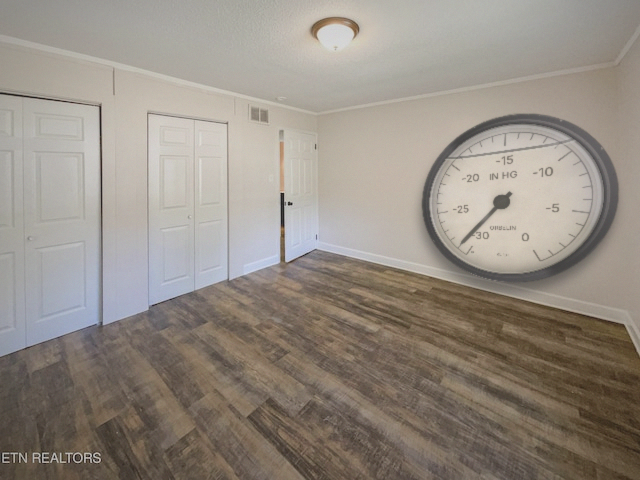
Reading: -29
